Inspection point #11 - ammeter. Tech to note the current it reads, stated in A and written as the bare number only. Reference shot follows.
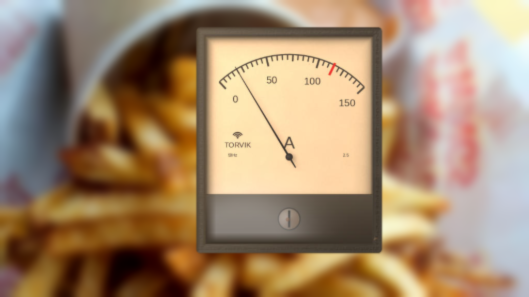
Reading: 20
